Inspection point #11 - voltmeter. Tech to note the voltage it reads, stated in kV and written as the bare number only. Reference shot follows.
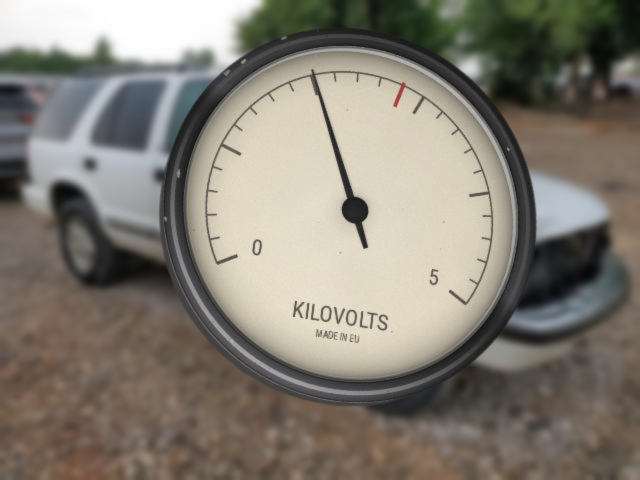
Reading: 2
